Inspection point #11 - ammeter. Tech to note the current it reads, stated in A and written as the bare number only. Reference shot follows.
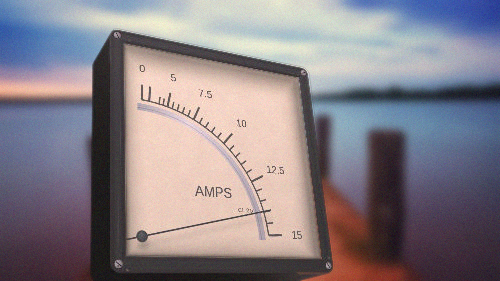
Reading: 14
